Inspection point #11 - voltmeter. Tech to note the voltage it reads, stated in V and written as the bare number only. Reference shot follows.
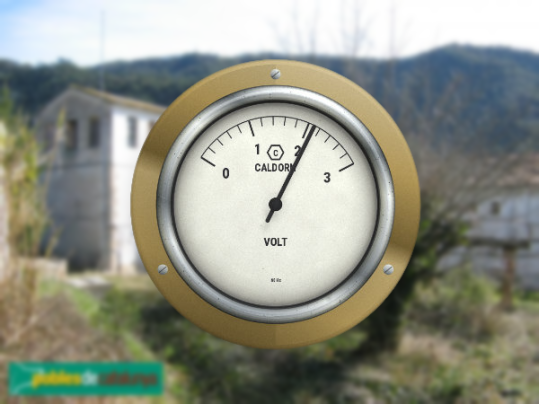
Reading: 2.1
